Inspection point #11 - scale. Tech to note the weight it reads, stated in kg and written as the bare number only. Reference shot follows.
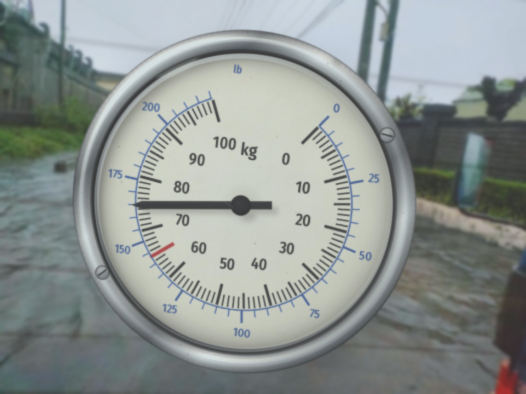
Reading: 75
